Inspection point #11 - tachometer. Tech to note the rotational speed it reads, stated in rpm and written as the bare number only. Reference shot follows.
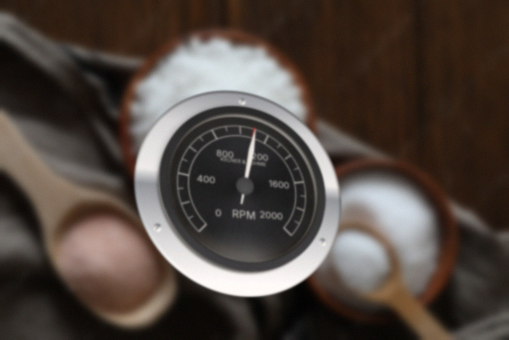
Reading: 1100
